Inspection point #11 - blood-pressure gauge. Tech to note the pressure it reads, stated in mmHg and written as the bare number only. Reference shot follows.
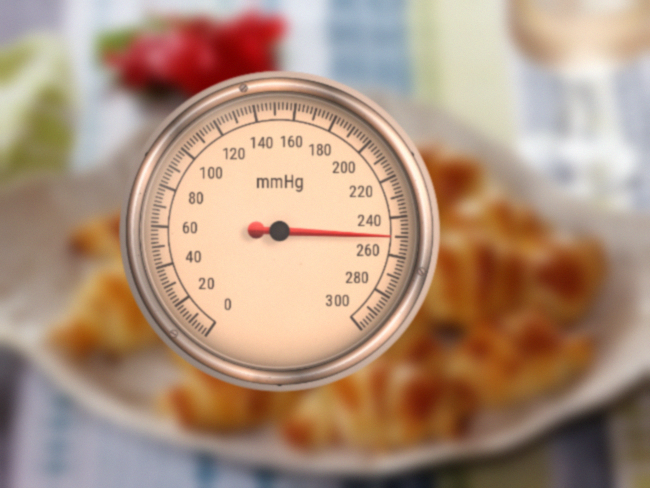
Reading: 250
